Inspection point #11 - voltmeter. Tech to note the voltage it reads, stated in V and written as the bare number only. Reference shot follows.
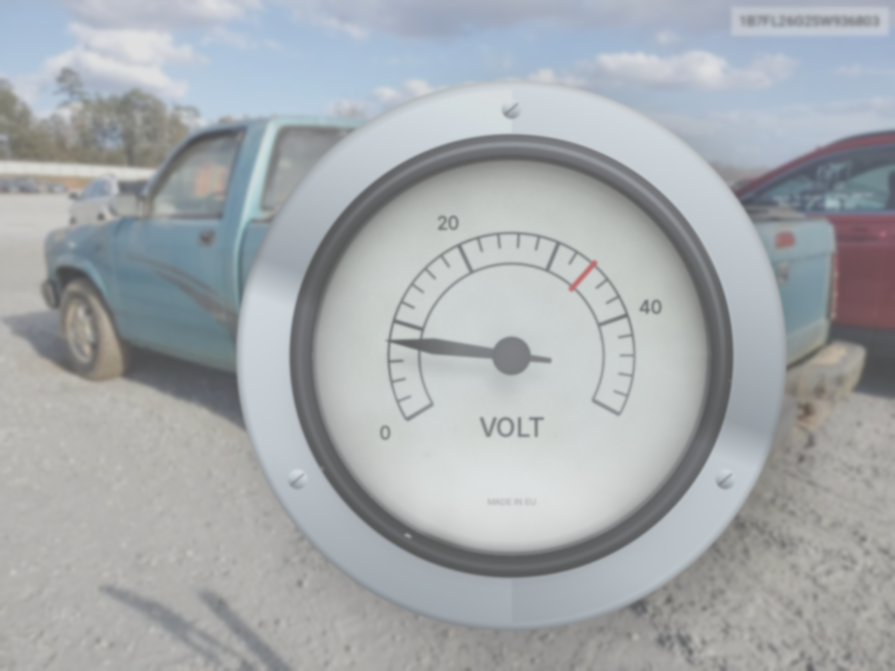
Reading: 8
